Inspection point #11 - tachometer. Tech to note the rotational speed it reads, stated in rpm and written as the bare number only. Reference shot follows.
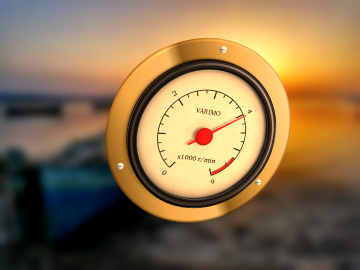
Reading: 4000
